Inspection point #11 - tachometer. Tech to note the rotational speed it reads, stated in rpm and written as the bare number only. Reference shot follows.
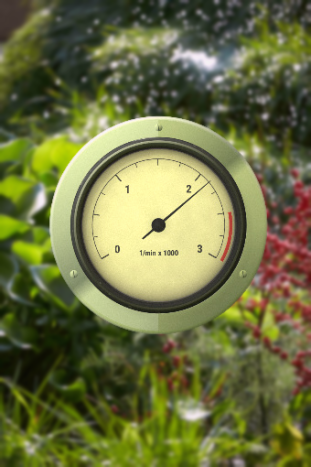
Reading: 2125
